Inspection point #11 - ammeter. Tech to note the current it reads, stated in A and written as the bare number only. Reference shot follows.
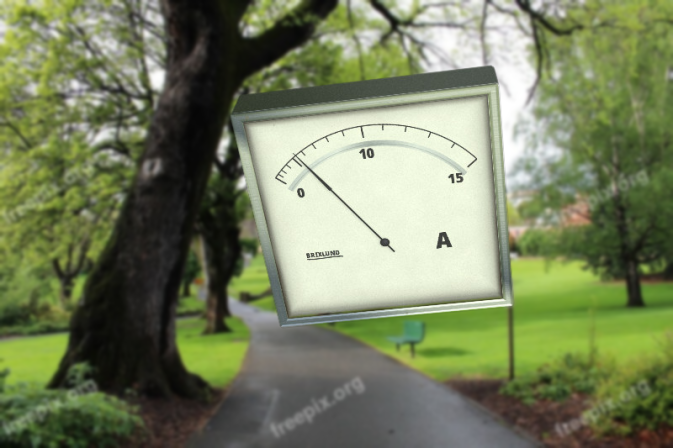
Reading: 5.5
